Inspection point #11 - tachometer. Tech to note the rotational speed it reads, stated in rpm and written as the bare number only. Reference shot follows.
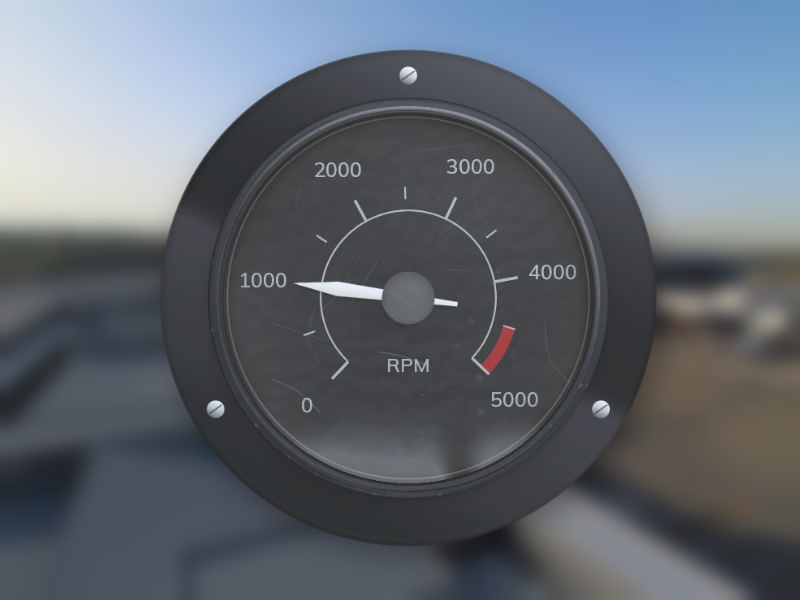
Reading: 1000
